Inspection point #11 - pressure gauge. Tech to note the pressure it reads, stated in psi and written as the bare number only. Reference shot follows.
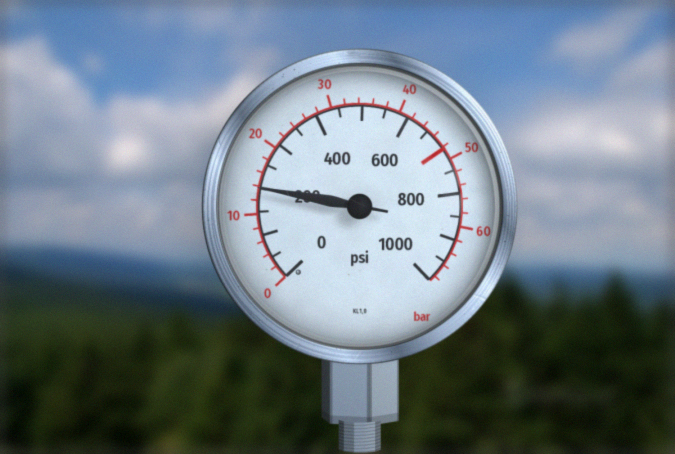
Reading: 200
